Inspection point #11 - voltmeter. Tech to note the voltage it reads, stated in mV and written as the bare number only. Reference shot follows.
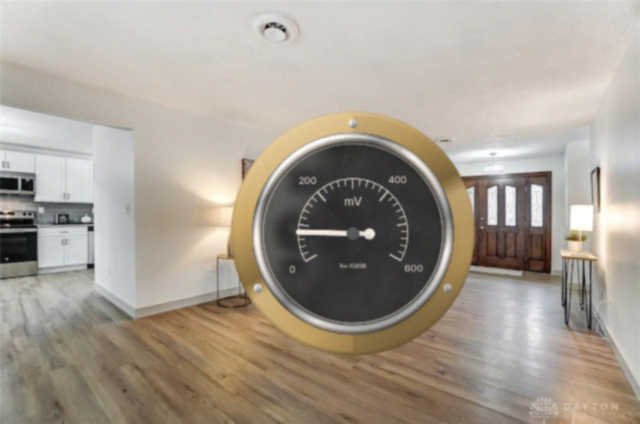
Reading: 80
